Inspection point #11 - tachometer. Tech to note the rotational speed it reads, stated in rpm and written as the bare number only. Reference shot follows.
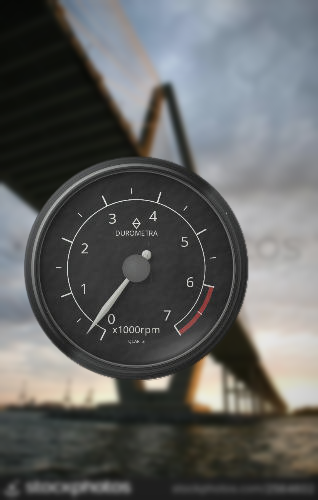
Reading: 250
